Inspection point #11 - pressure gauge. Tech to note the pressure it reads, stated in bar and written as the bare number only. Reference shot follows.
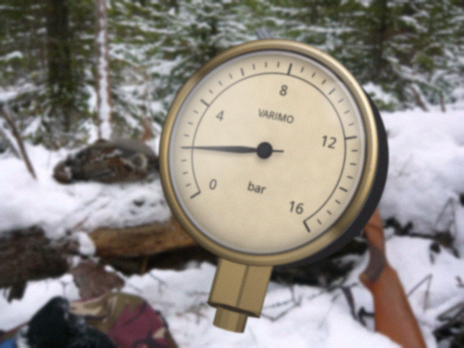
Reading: 2
